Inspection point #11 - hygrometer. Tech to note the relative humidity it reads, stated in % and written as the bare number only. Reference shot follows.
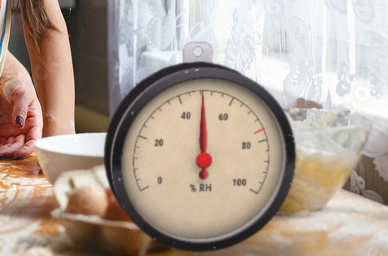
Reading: 48
